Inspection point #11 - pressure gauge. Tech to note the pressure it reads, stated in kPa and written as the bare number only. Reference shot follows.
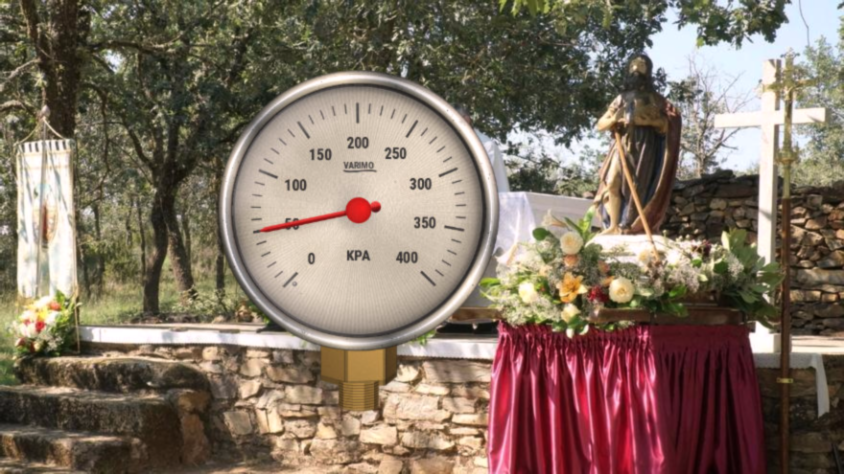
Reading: 50
